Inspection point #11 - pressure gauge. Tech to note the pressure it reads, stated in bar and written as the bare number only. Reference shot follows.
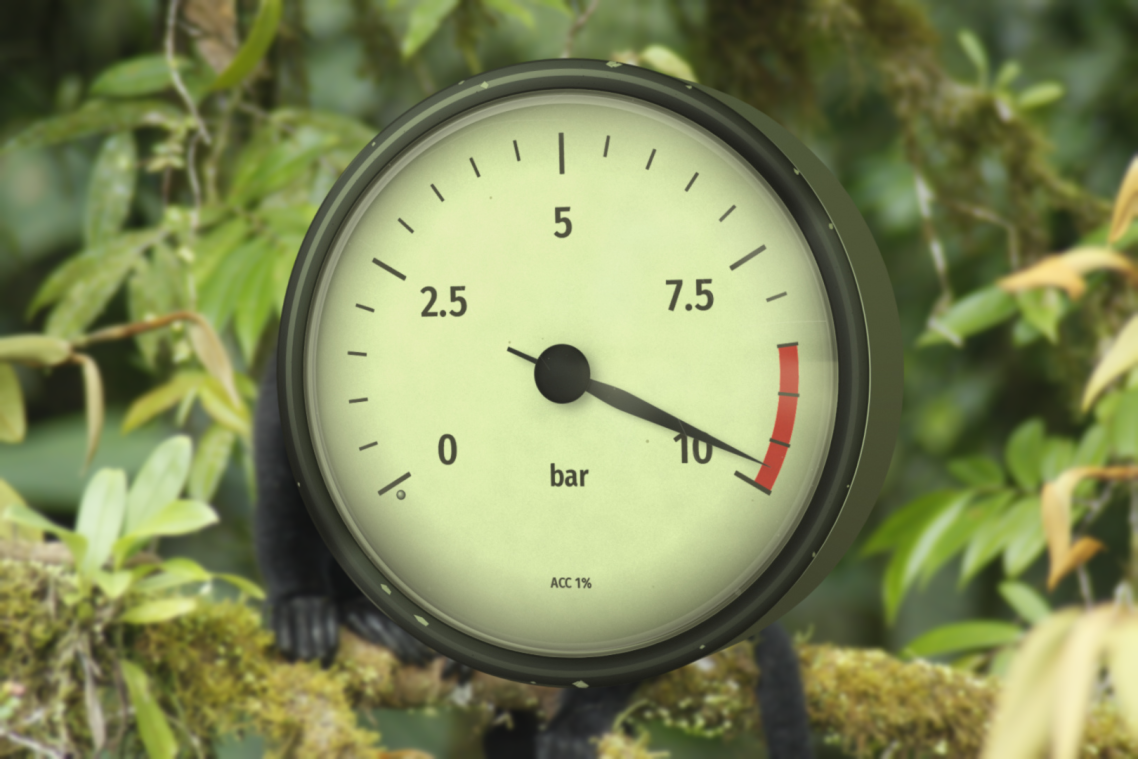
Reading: 9.75
